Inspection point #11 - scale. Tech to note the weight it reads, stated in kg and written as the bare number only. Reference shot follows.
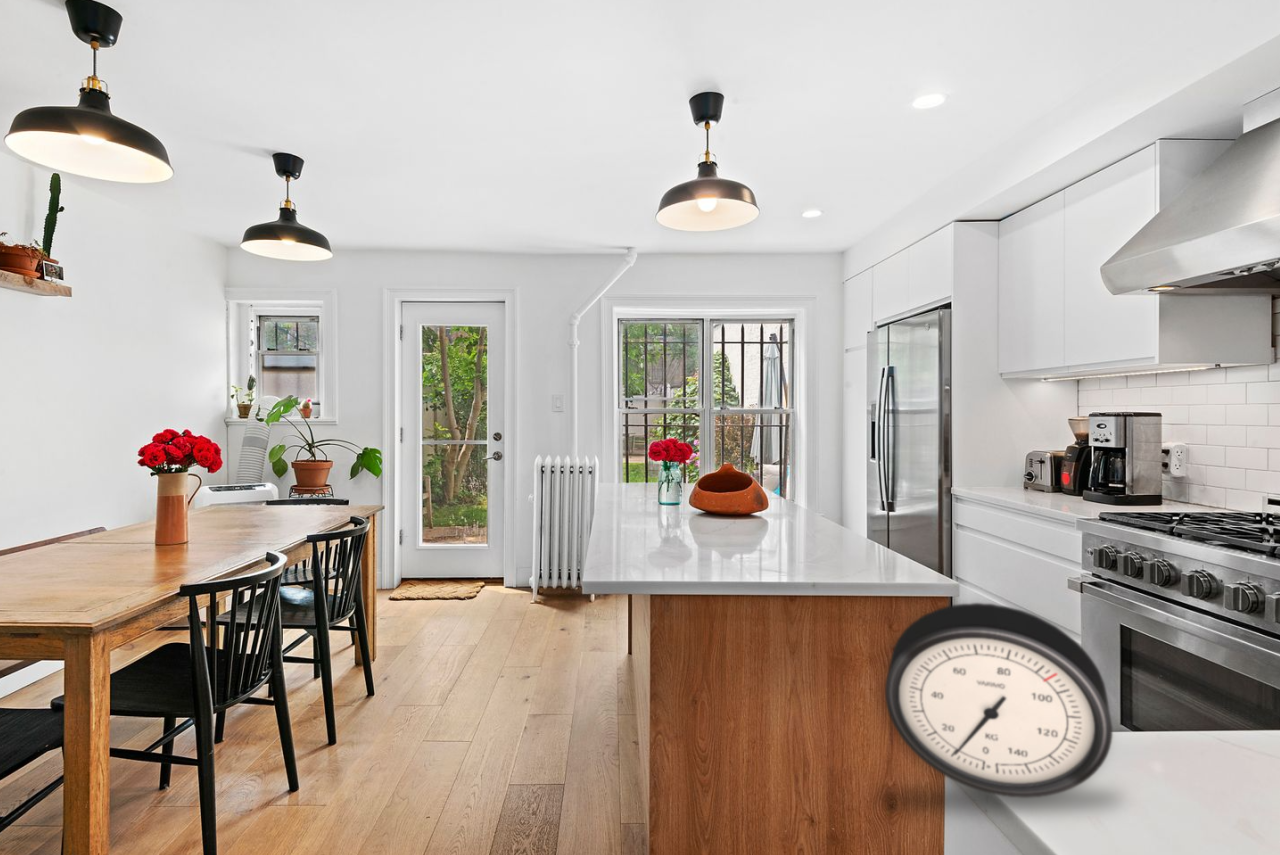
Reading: 10
